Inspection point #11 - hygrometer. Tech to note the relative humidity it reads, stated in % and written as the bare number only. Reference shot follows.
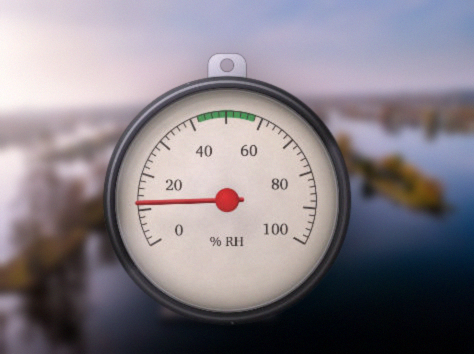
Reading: 12
